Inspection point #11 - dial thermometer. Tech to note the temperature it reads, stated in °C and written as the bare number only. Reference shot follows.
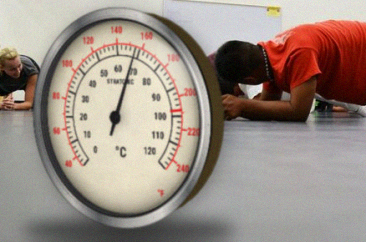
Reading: 70
